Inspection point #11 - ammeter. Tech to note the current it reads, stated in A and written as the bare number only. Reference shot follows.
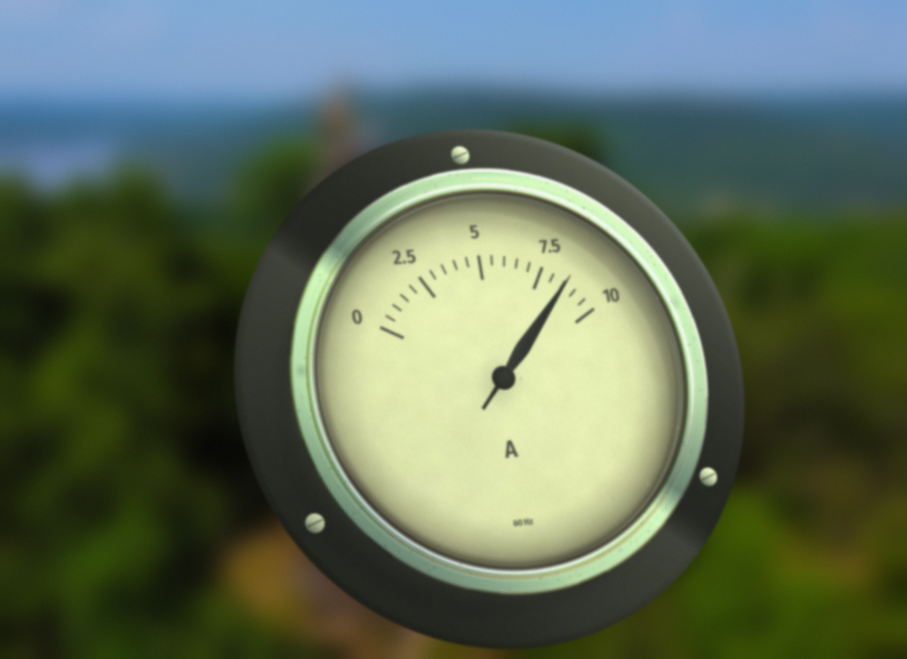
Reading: 8.5
